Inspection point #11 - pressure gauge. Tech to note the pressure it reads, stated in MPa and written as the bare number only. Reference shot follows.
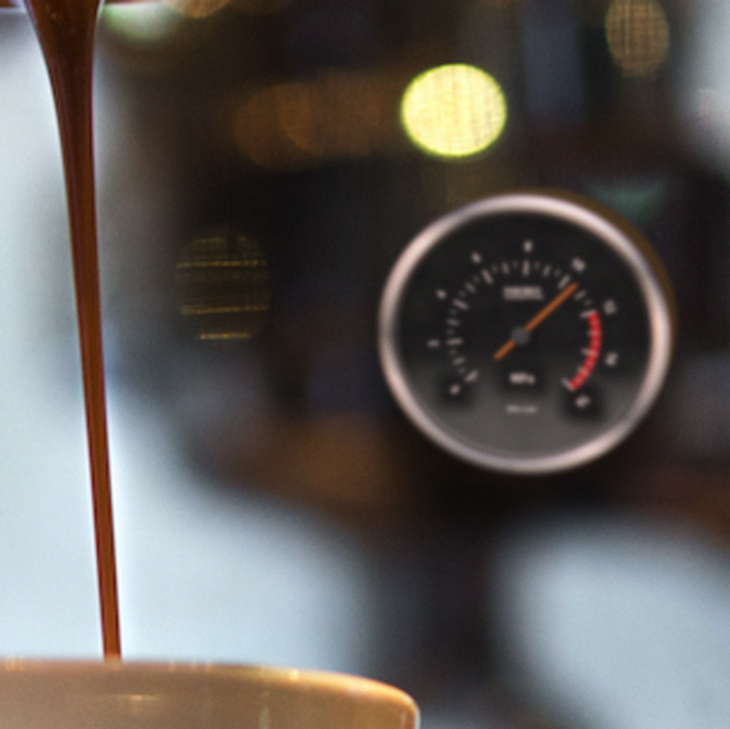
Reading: 10.5
